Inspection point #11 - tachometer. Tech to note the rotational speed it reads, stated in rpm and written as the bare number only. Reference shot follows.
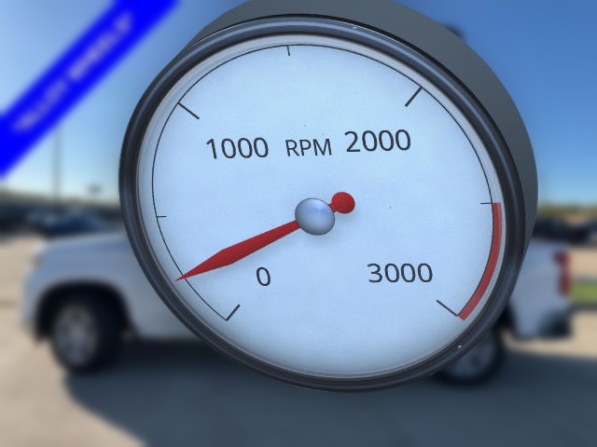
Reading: 250
